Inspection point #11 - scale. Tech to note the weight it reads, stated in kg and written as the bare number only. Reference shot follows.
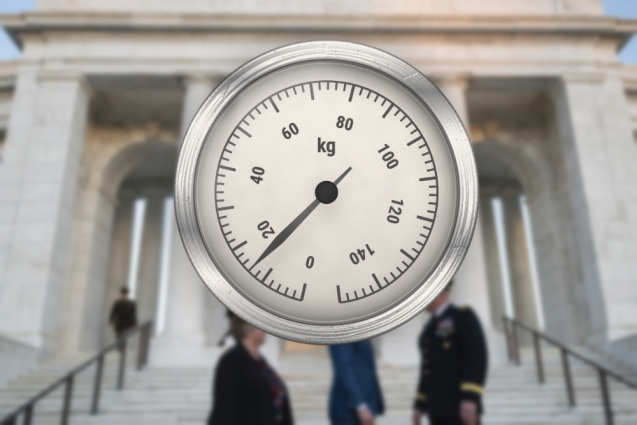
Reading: 14
